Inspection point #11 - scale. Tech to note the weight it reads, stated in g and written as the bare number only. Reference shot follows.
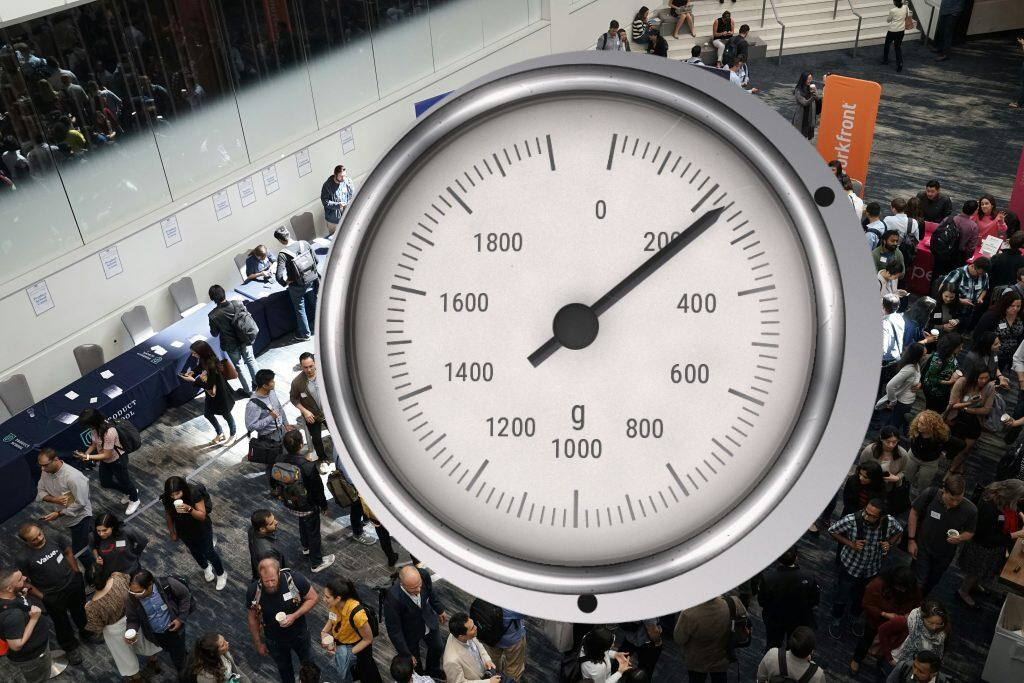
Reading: 240
